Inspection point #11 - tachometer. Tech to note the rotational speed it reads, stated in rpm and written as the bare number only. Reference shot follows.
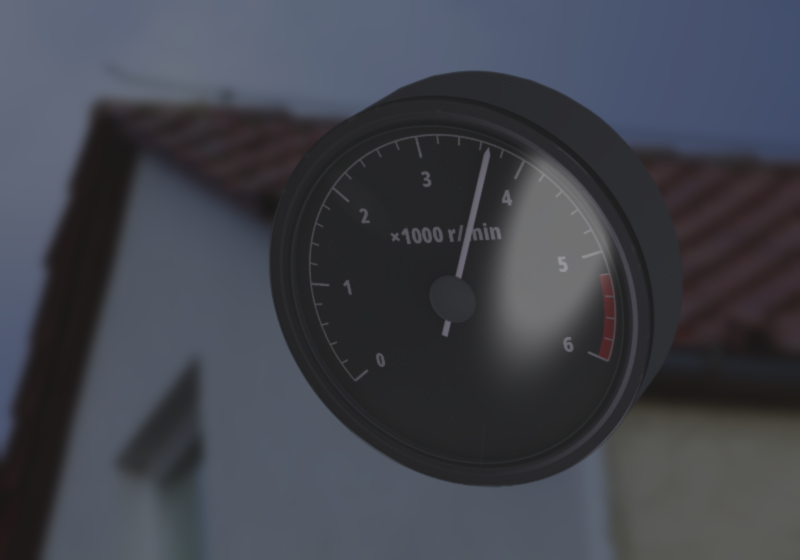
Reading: 3700
